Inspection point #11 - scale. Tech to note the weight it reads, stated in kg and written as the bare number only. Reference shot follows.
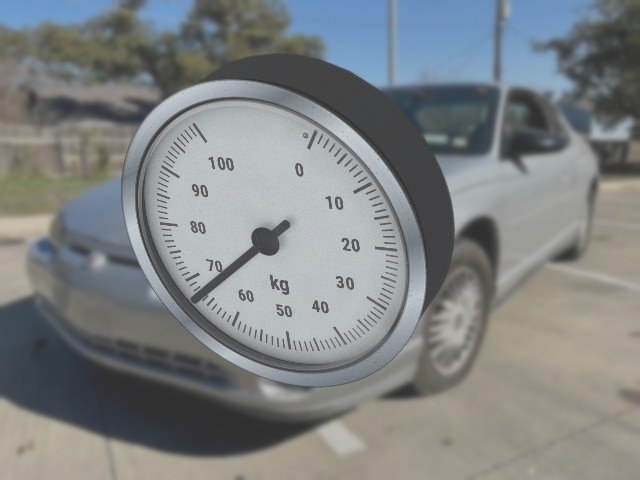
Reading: 67
